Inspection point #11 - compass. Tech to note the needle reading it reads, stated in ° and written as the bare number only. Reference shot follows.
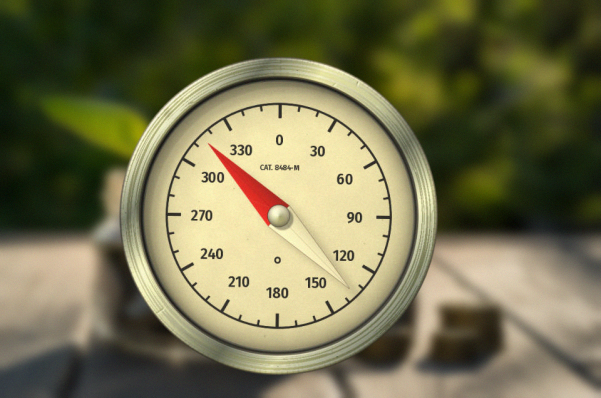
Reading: 315
